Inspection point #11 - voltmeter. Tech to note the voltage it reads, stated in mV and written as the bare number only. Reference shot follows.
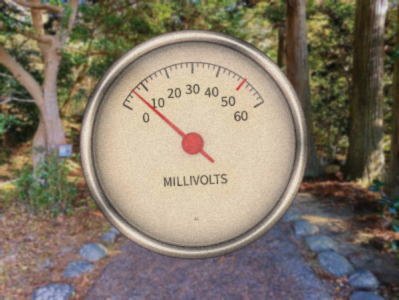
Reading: 6
